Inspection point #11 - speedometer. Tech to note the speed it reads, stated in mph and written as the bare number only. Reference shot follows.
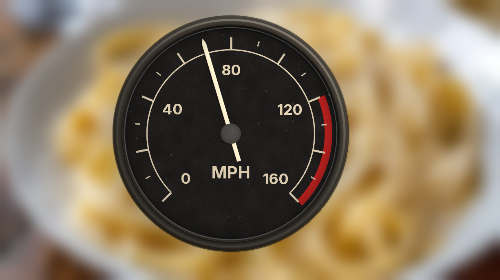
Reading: 70
